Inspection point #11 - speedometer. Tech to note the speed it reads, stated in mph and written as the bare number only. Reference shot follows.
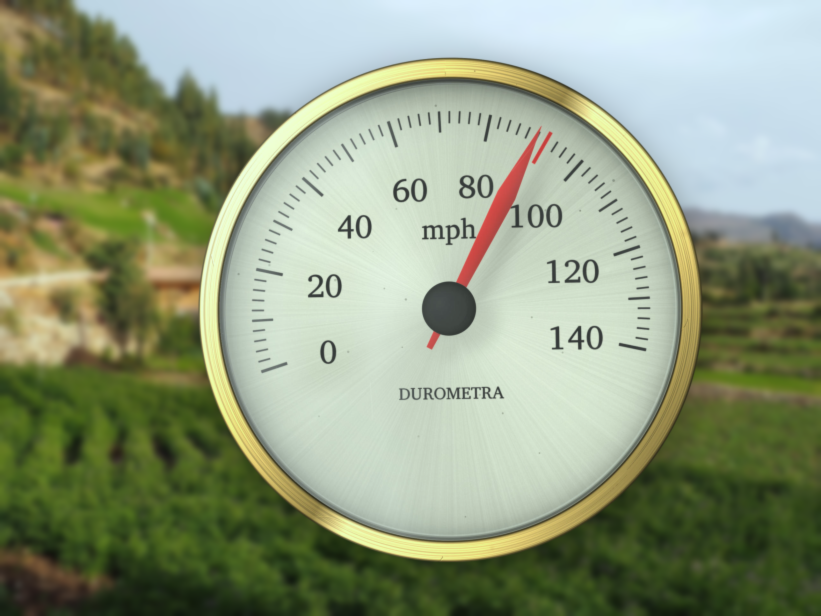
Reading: 90
